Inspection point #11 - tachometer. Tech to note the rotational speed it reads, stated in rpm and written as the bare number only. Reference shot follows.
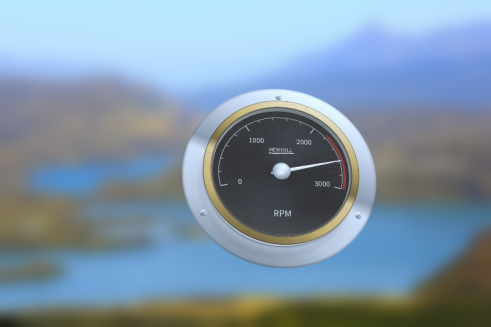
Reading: 2600
